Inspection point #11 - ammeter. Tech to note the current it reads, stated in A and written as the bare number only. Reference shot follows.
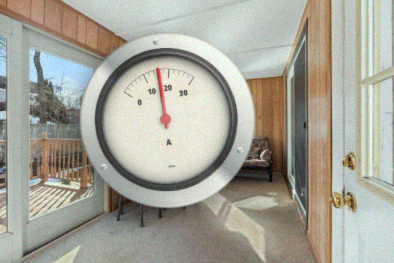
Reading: 16
